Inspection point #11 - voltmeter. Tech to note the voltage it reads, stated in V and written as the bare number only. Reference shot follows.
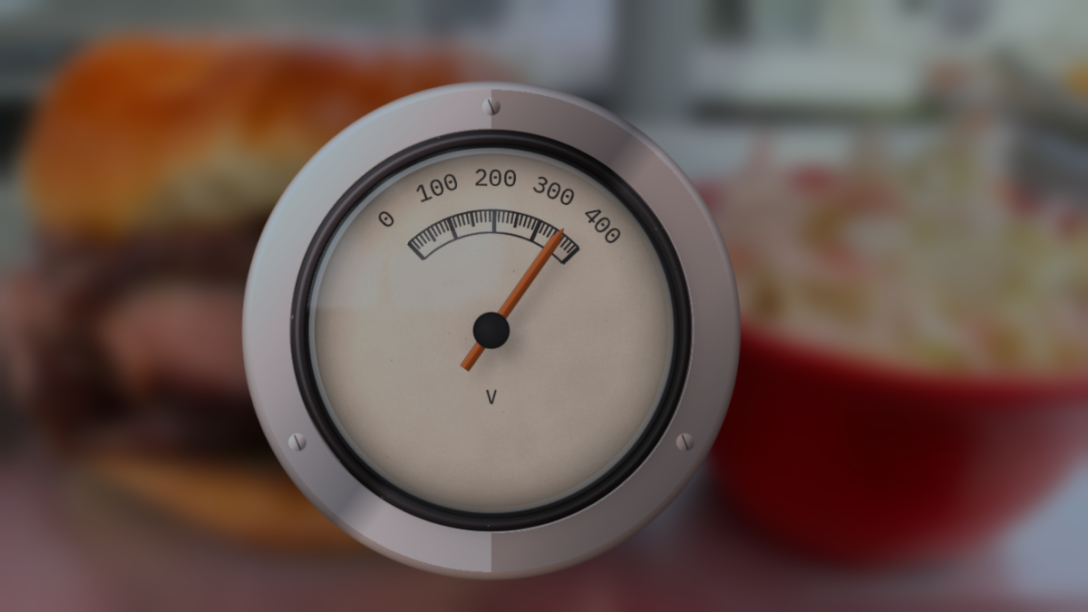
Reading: 350
